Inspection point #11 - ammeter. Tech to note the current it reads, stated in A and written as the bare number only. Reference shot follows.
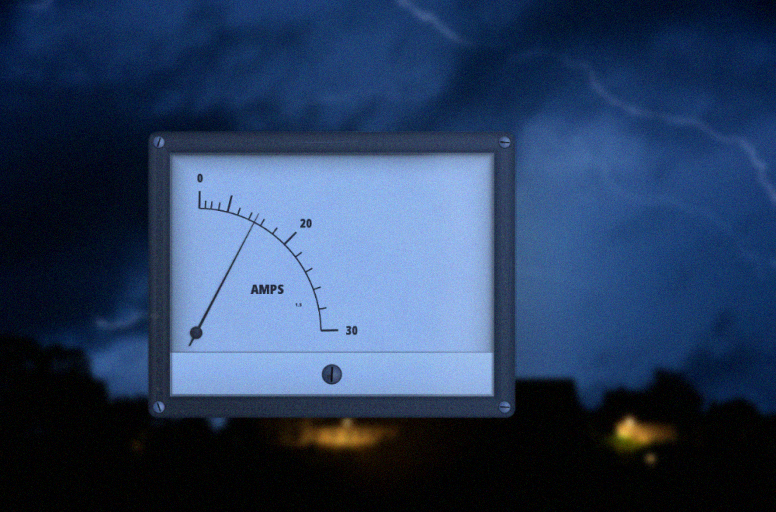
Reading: 15
